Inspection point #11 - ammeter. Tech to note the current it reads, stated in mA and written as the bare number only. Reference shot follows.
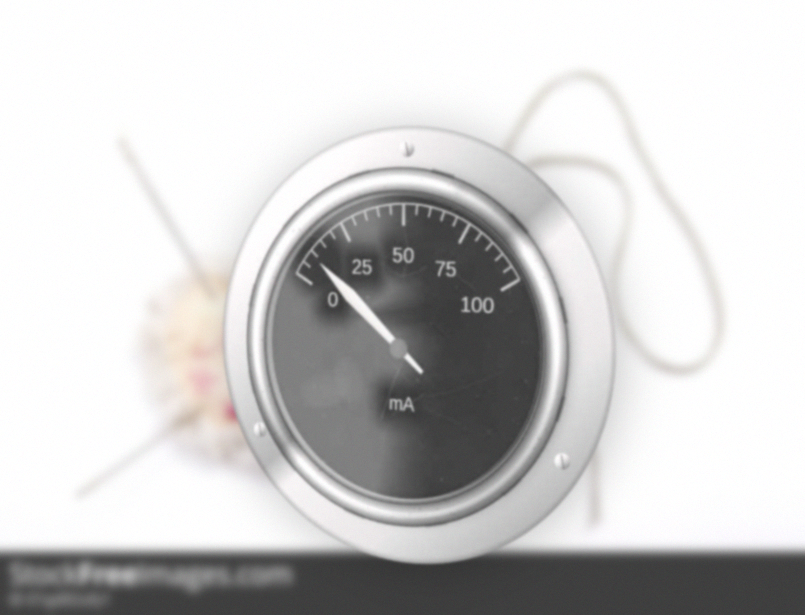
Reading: 10
